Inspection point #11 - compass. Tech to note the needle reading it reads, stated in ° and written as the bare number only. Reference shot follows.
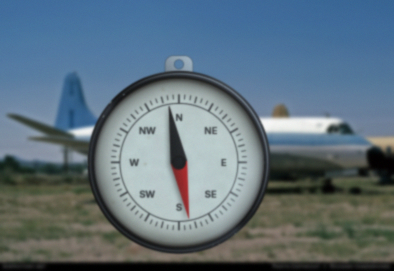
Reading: 170
